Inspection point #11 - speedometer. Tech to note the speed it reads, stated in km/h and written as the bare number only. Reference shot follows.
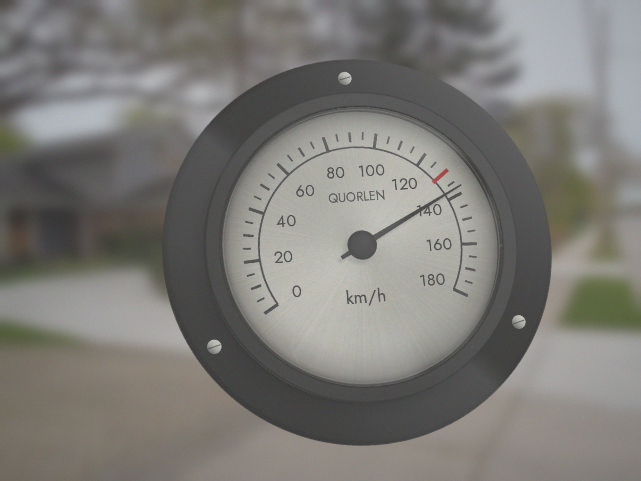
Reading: 137.5
